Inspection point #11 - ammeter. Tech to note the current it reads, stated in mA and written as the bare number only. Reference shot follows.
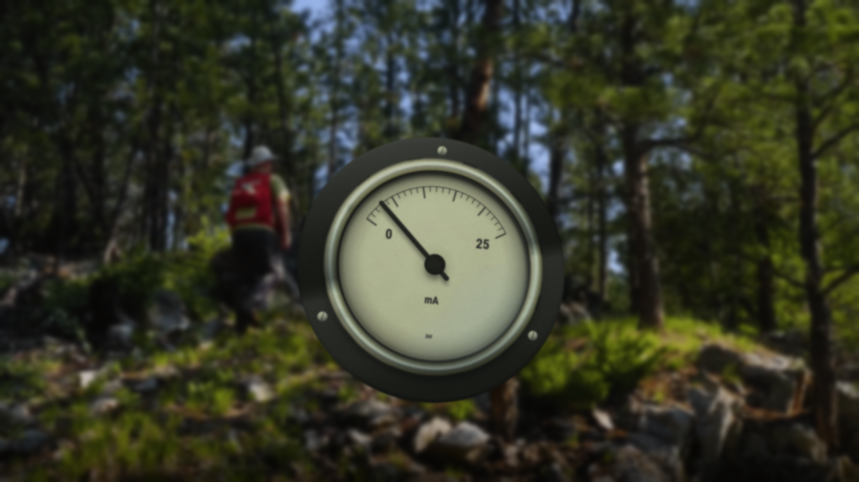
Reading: 3
